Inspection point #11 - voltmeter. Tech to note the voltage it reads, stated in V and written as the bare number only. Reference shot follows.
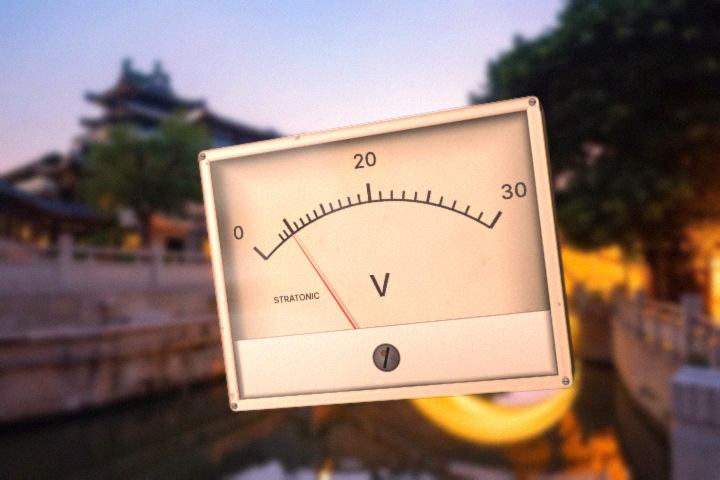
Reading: 10
